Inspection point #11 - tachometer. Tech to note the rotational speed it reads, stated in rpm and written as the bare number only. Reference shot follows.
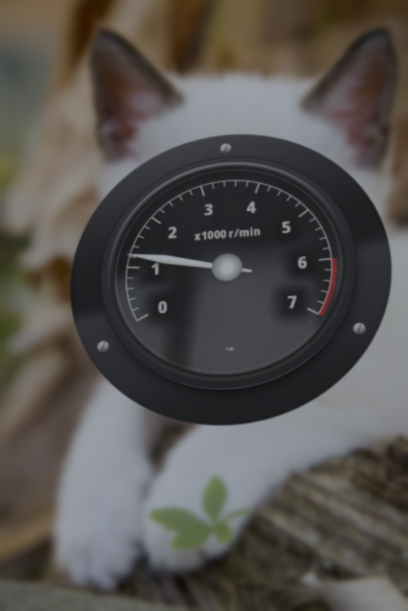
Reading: 1200
